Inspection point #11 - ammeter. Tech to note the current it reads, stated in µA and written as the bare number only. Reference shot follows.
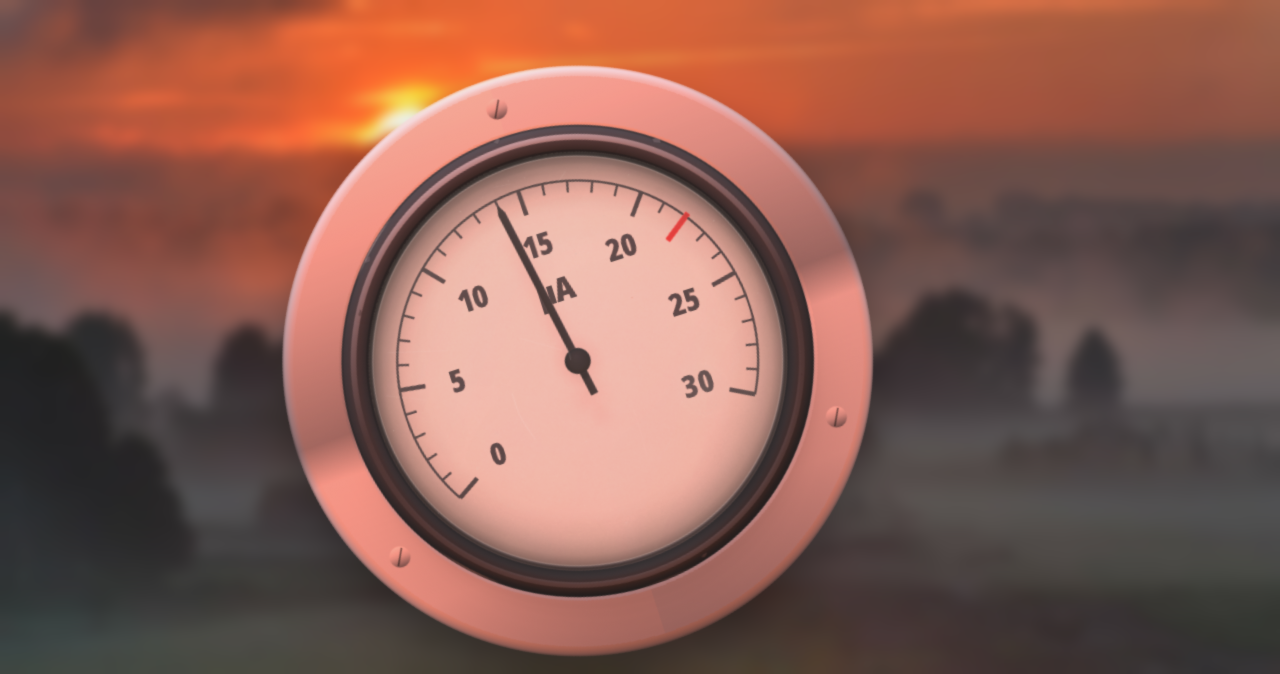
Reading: 14
